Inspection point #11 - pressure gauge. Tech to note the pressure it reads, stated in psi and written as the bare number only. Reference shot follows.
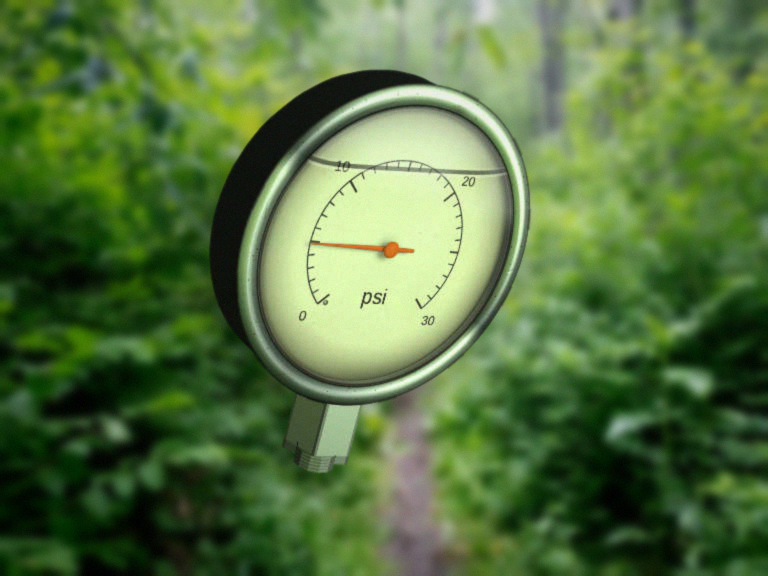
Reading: 5
